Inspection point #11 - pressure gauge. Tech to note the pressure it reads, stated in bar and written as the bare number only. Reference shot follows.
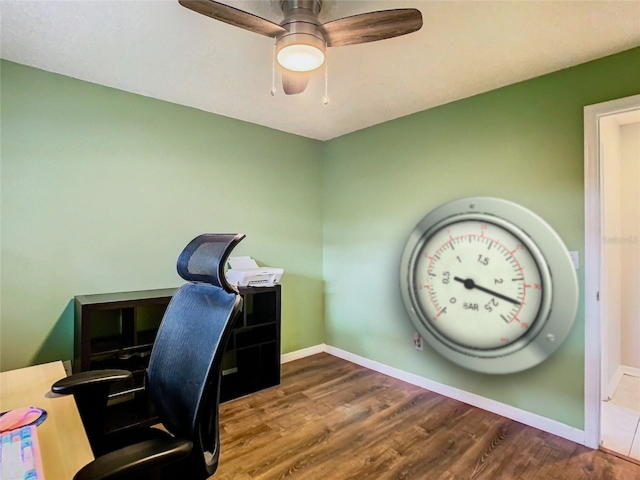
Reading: 2.25
